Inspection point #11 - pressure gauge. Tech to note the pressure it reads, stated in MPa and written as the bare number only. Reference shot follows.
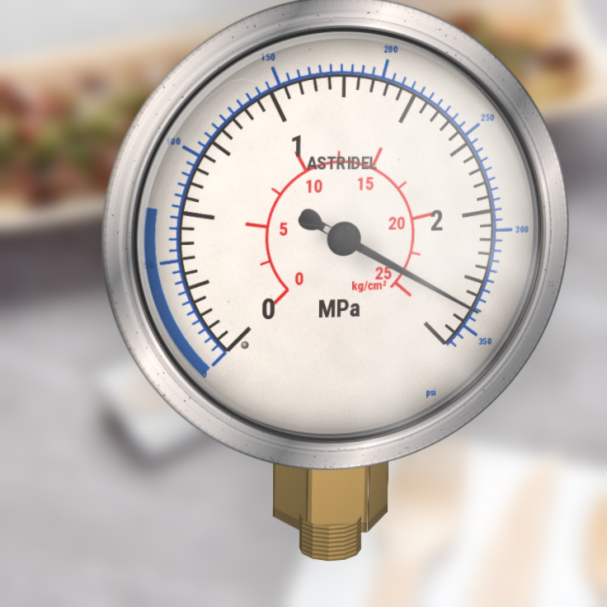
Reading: 2.35
